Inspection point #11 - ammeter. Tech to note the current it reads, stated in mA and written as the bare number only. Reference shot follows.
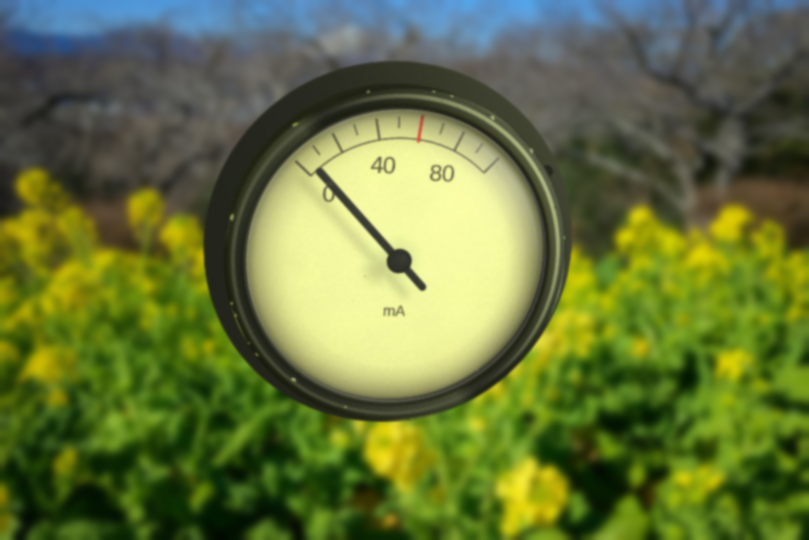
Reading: 5
